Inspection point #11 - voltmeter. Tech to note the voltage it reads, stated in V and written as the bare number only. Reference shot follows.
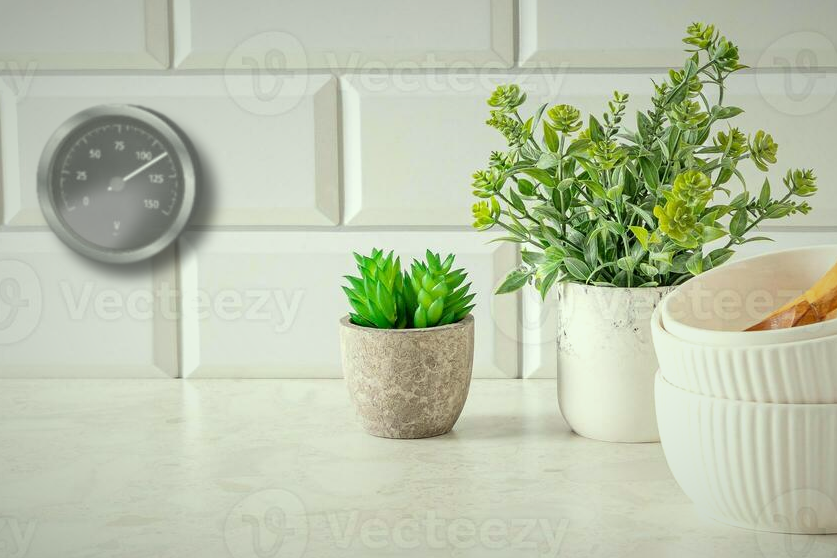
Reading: 110
